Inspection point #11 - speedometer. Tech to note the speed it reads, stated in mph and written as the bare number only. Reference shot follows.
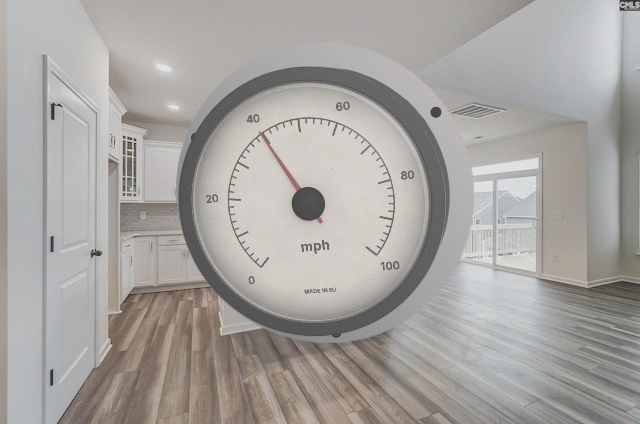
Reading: 40
